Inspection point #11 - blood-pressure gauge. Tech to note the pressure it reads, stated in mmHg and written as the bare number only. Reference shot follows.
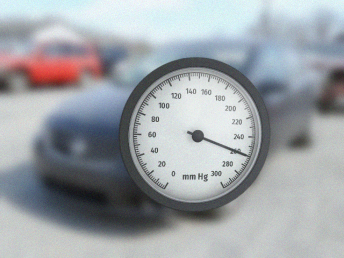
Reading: 260
